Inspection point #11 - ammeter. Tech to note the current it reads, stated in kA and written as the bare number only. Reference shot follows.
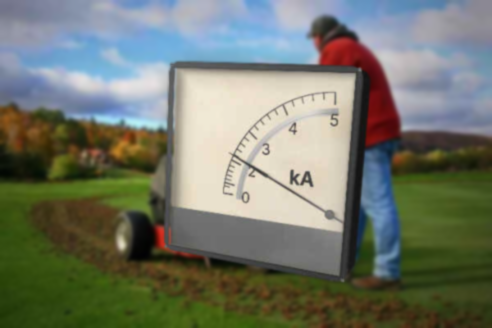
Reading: 2.2
